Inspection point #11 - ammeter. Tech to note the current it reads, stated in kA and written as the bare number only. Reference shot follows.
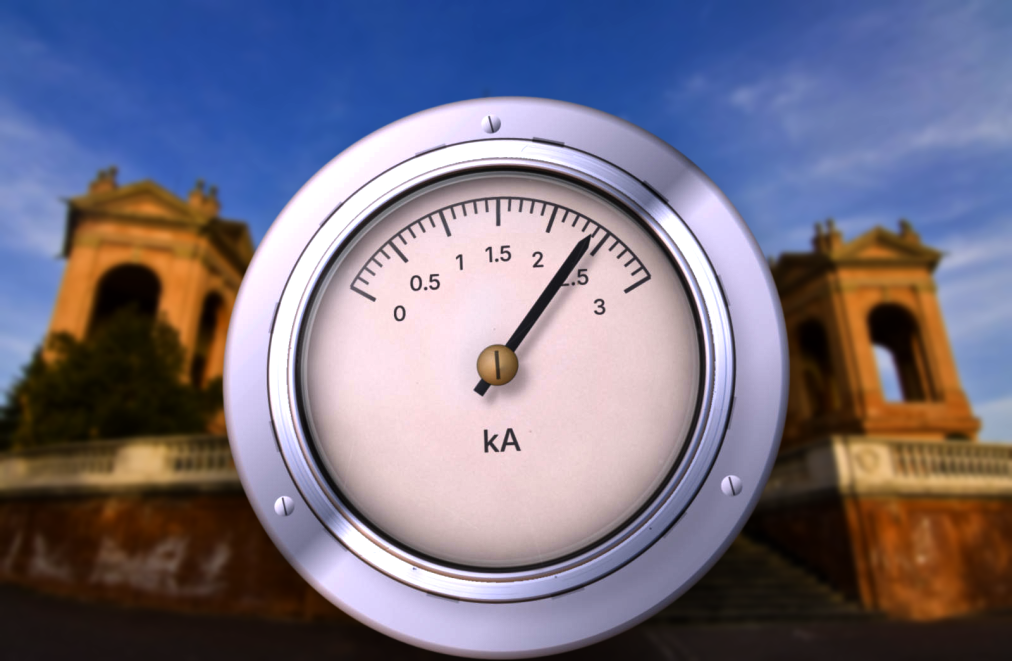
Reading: 2.4
